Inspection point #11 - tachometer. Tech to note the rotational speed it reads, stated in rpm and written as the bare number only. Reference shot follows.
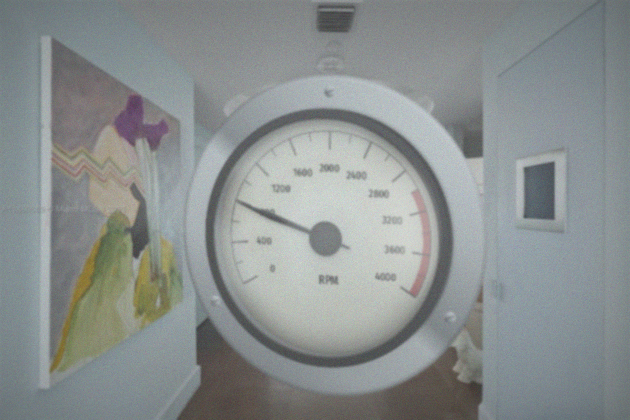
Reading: 800
